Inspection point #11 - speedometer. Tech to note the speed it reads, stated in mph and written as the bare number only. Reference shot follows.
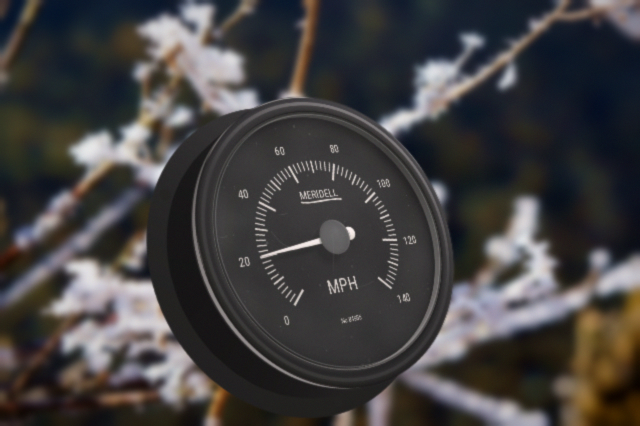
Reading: 20
